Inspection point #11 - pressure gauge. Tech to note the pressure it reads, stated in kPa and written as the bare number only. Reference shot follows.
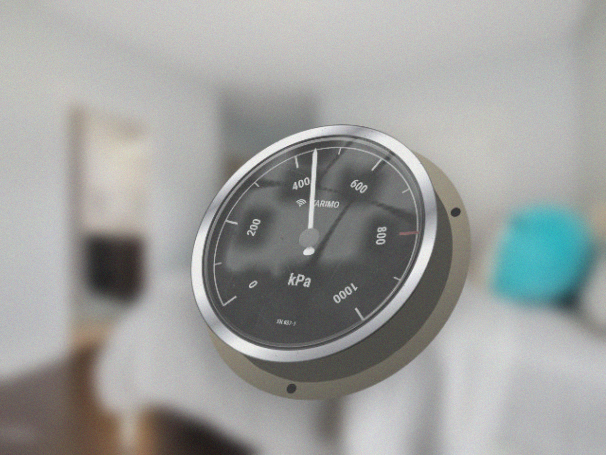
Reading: 450
